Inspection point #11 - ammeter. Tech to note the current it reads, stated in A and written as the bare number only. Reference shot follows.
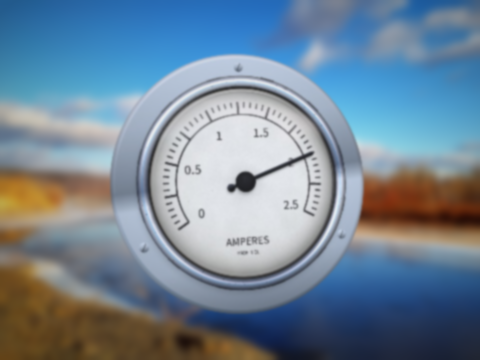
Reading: 2
